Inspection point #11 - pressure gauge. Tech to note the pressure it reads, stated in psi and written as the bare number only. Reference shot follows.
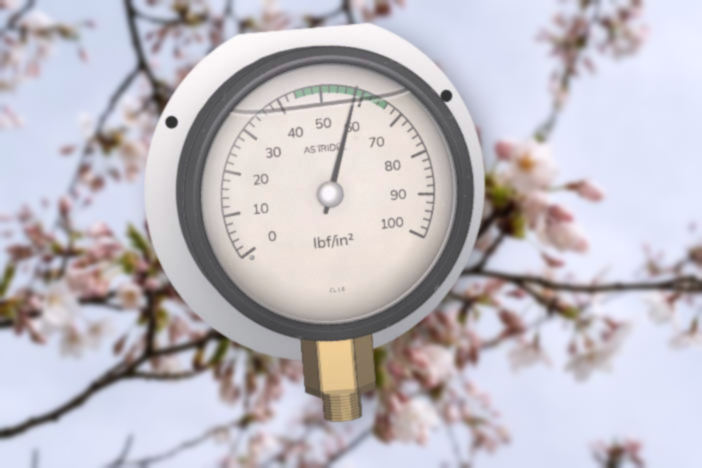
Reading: 58
